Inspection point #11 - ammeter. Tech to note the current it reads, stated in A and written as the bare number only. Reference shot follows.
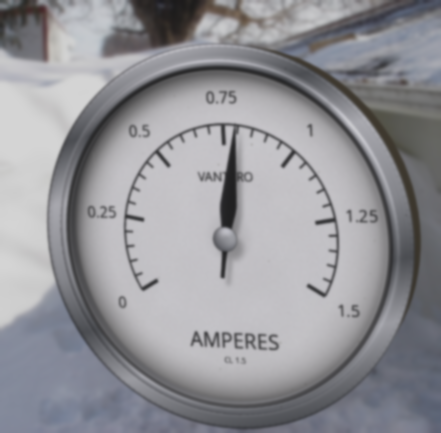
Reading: 0.8
